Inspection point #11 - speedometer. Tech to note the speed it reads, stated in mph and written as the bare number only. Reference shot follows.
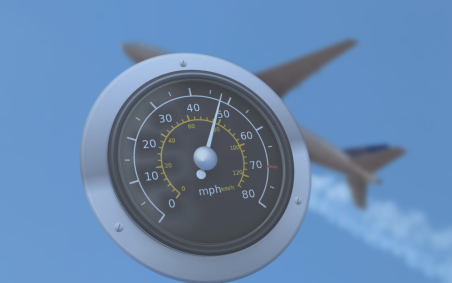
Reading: 47.5
